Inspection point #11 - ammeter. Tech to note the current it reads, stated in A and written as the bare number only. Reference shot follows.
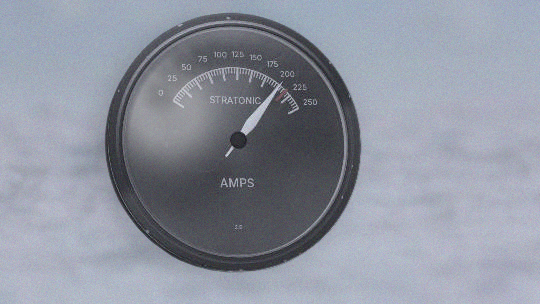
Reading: 200
